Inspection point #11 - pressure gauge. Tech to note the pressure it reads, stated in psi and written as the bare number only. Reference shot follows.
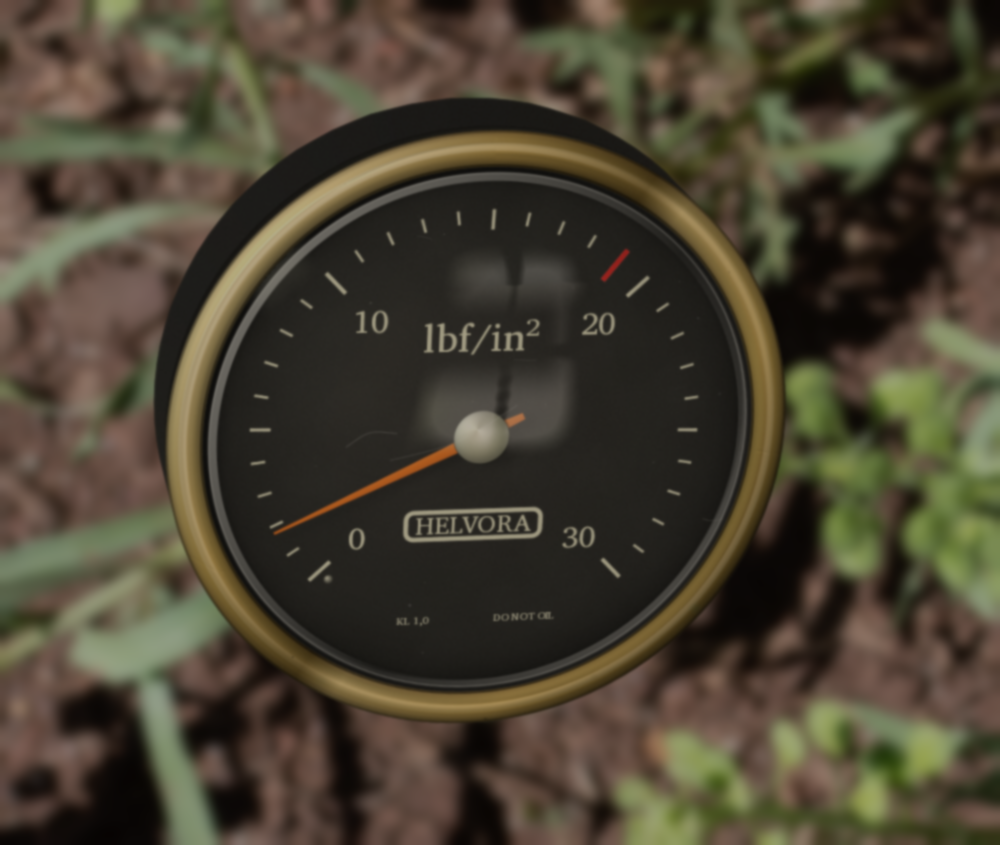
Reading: 2
